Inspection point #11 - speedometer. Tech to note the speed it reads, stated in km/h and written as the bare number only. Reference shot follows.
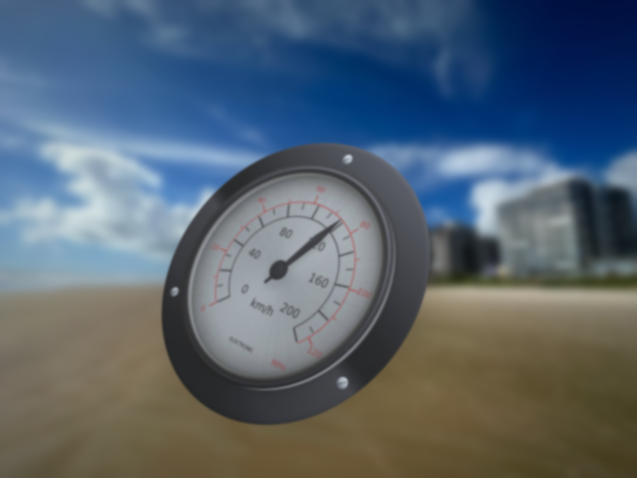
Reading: 120
